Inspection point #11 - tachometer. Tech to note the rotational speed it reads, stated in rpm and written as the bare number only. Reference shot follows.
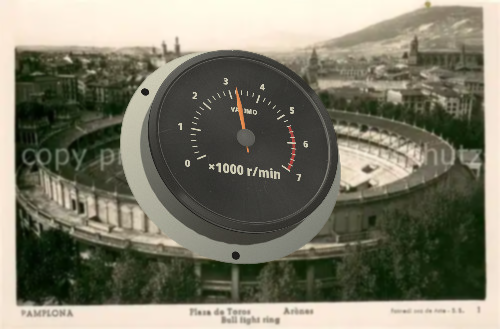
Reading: 3200
